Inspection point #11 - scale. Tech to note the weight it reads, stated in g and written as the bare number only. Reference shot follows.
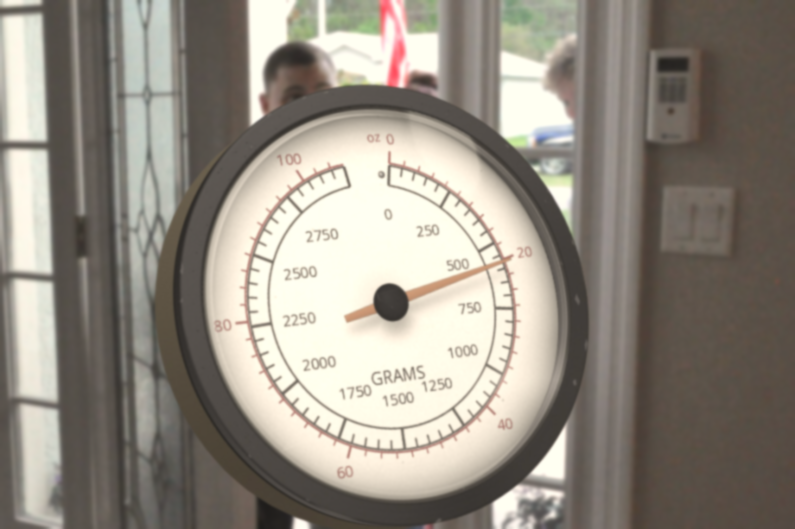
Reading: 575
